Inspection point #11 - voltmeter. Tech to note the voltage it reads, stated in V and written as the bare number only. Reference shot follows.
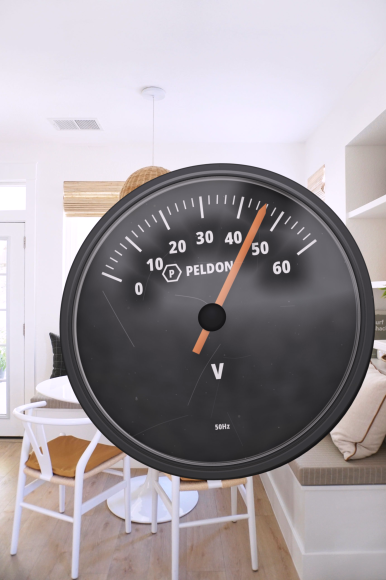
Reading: 46
